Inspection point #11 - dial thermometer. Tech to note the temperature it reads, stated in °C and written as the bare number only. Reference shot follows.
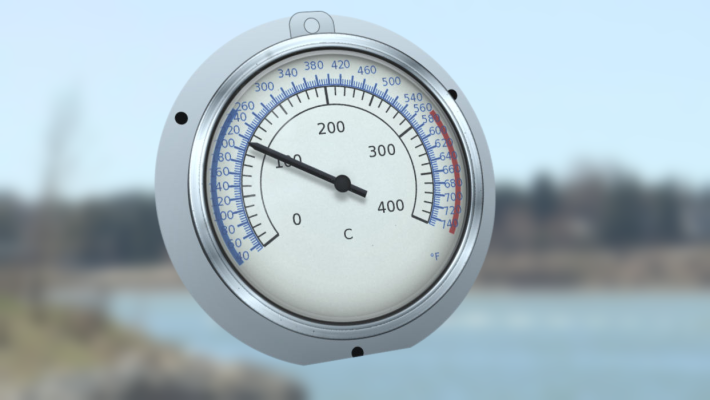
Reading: 100
